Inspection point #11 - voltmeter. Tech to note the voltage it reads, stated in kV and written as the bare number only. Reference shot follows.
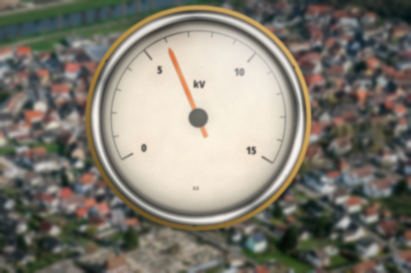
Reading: 6
